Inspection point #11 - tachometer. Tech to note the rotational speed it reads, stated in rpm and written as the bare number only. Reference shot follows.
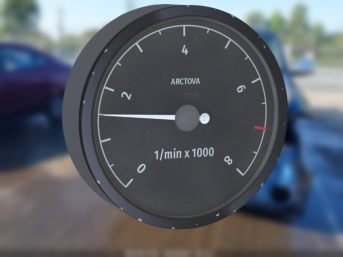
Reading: 1500
